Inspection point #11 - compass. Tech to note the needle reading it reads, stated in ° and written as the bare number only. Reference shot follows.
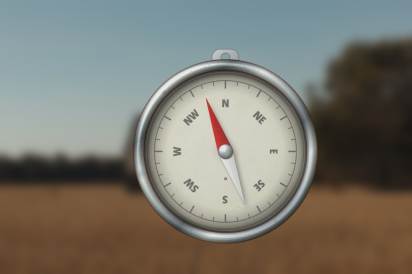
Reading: 340
